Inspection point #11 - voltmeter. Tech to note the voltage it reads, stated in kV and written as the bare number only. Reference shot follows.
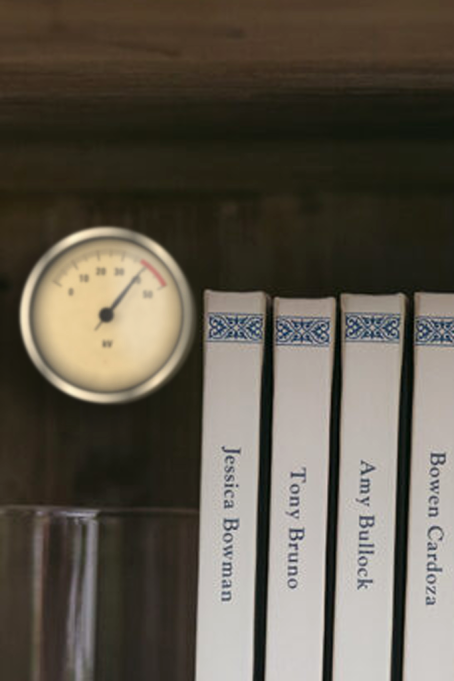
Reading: 40
